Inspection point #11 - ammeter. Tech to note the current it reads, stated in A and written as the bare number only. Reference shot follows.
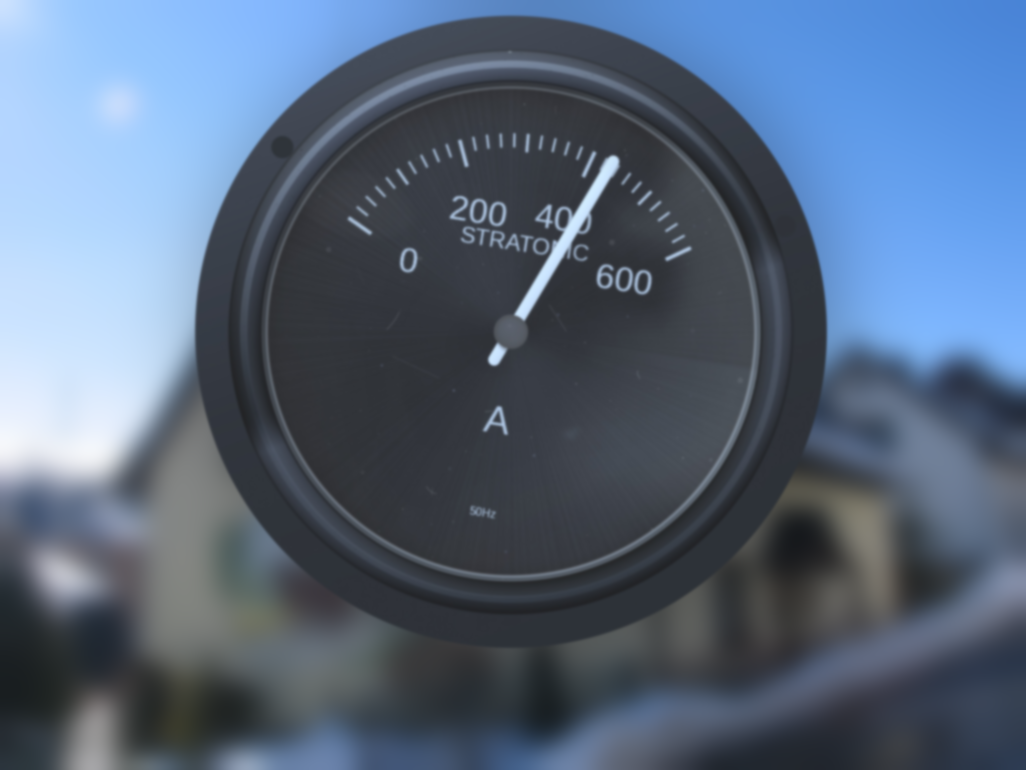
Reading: 430
